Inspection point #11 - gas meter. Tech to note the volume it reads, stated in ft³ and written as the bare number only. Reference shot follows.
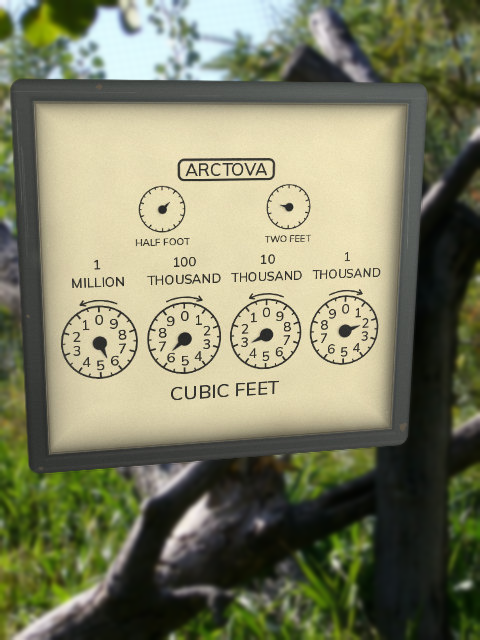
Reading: 563200
